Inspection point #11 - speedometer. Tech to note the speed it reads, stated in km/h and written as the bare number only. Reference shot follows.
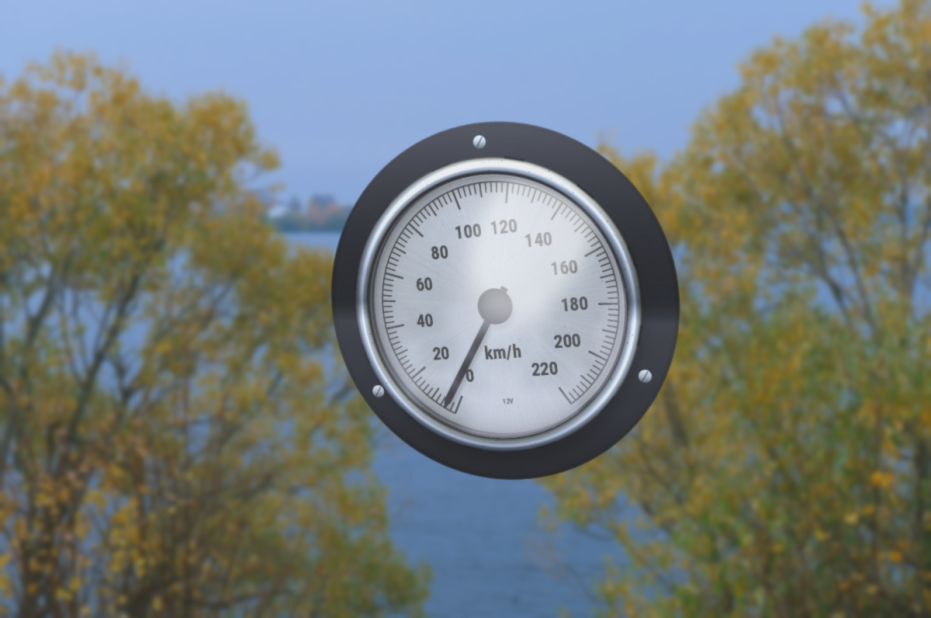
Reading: 4
